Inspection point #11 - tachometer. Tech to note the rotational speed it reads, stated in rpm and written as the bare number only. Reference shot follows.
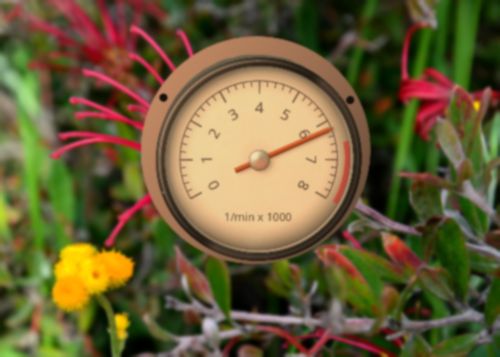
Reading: 6200
